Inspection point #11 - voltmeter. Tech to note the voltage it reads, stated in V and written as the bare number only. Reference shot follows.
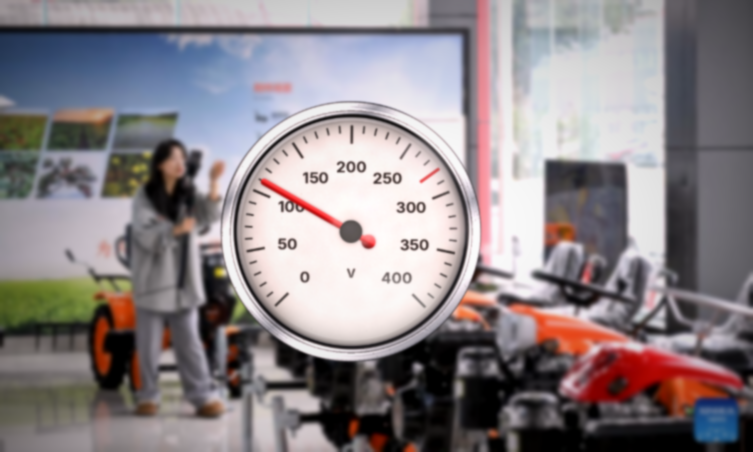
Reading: 110
